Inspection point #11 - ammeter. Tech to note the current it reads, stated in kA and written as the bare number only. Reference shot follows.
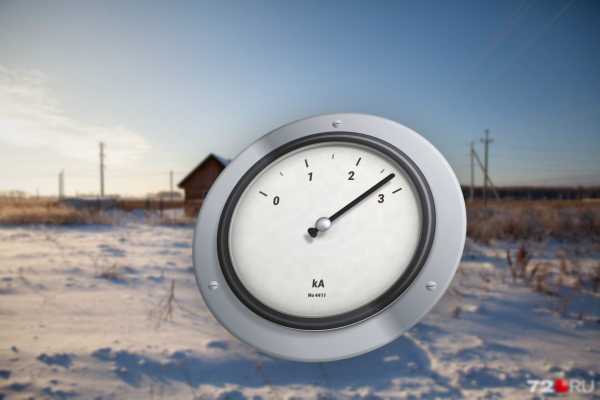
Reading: 2.75
